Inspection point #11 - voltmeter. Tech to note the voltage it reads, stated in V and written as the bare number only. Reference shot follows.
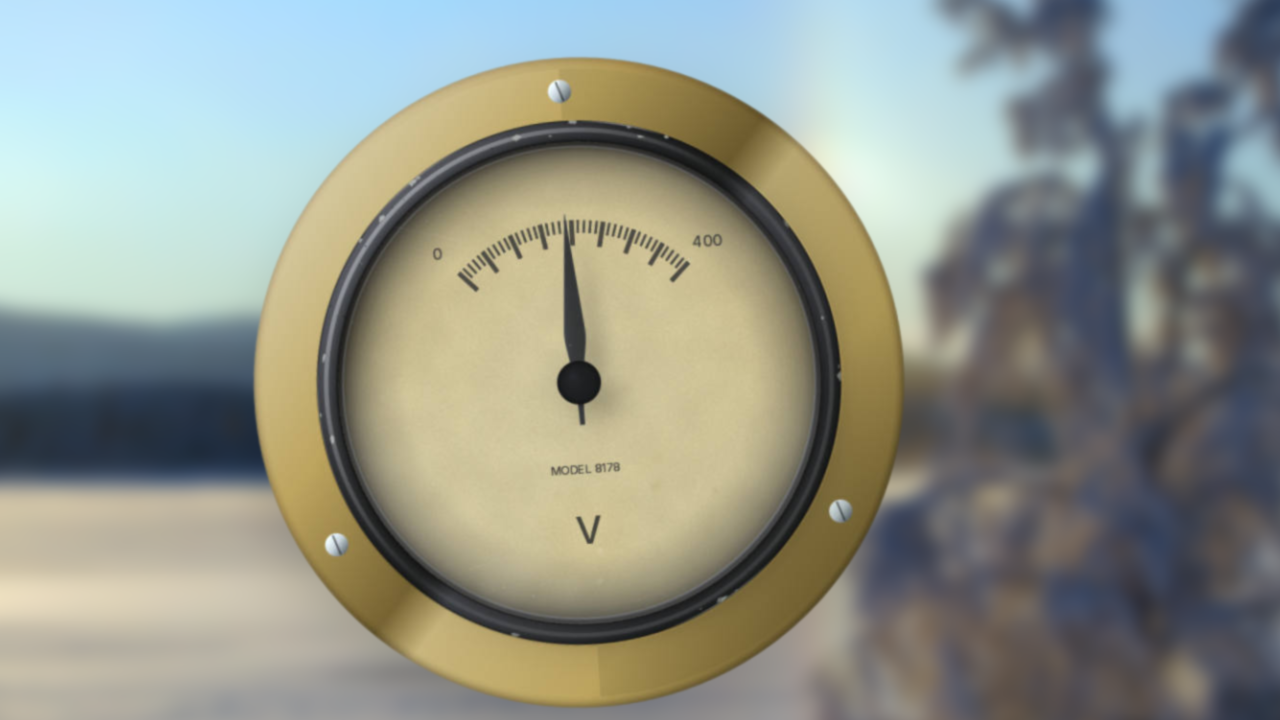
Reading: 190
